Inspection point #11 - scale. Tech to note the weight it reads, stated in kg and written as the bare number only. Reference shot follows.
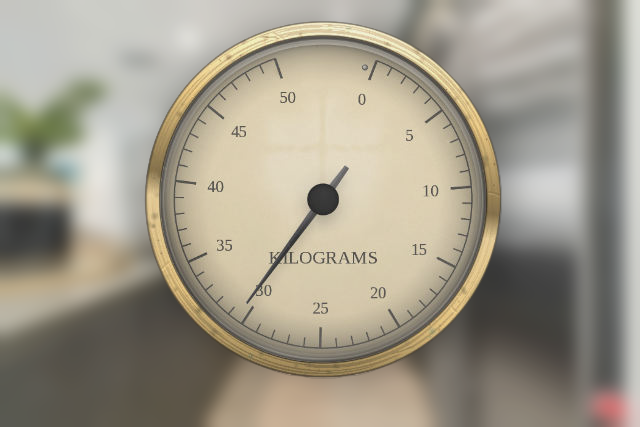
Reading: 30.5
